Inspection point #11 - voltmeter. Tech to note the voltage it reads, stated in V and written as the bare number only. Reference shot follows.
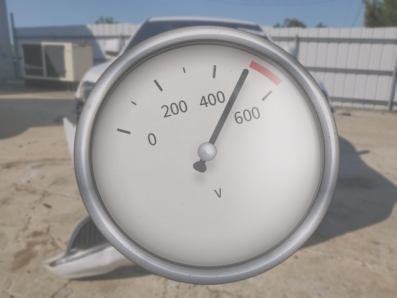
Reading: 500
